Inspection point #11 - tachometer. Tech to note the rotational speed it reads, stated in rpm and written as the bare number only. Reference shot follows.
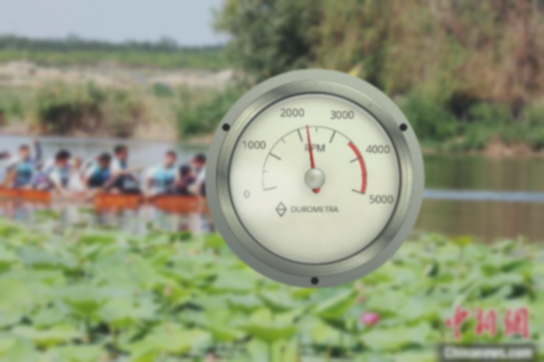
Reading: 2250
